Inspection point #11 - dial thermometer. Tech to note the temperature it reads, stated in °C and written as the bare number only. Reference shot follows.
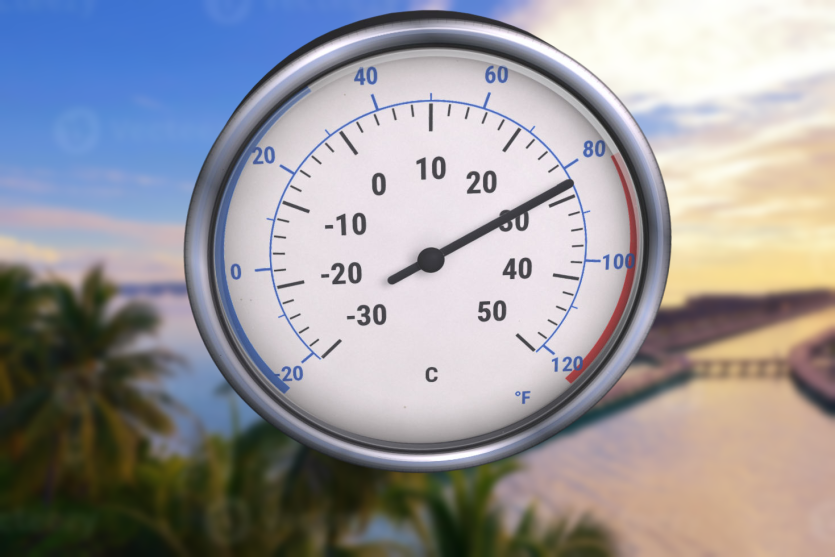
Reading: 28
